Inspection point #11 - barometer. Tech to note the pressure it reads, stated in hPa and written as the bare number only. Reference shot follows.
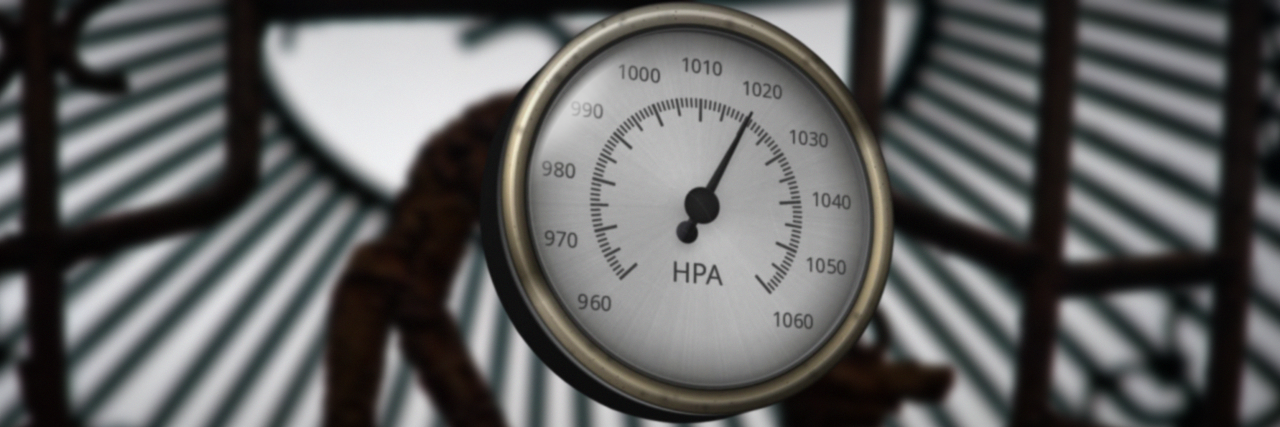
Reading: 1020
